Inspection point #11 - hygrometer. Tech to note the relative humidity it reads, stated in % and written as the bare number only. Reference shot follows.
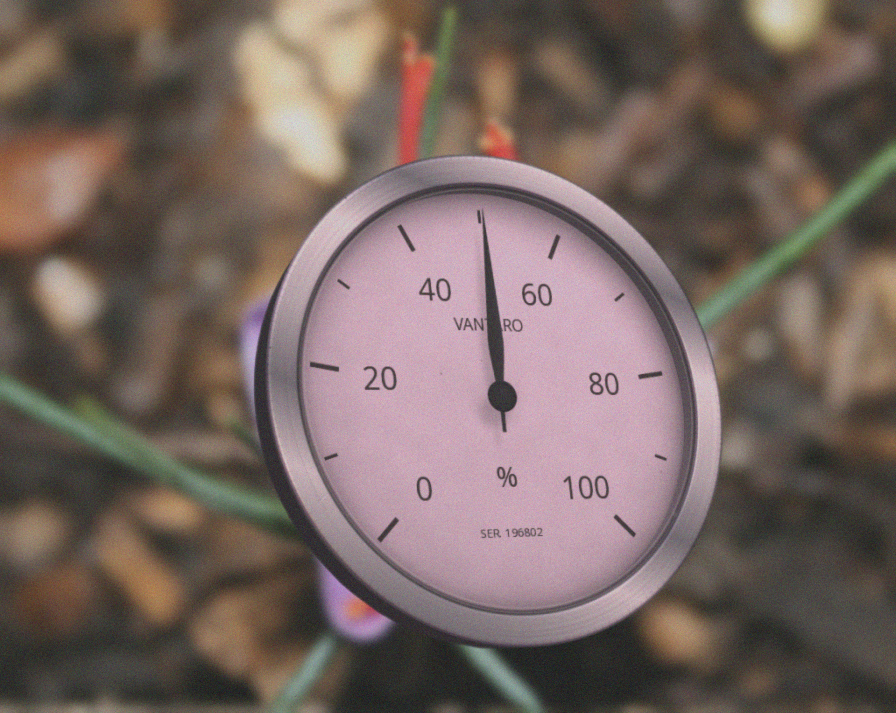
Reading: 50
